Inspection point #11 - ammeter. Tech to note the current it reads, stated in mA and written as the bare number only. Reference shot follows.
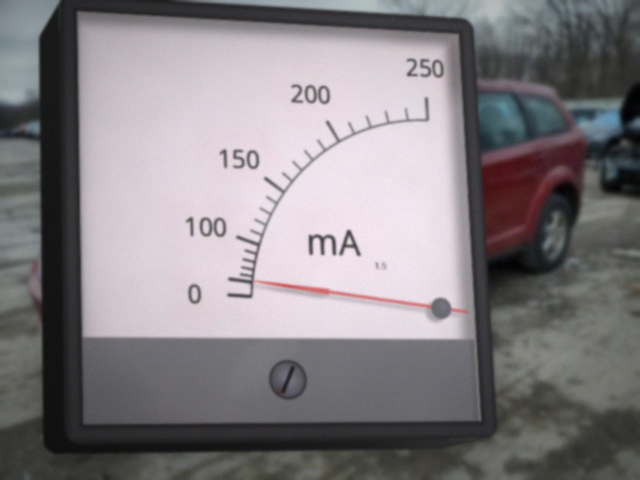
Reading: 50
